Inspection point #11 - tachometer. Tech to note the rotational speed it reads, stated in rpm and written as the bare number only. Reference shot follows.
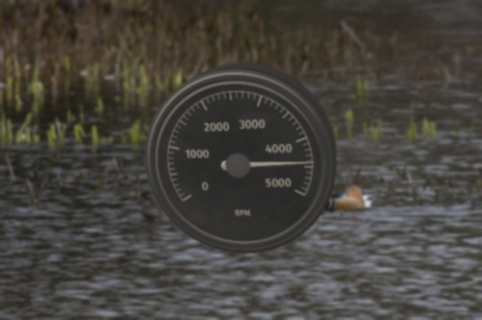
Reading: 4400
